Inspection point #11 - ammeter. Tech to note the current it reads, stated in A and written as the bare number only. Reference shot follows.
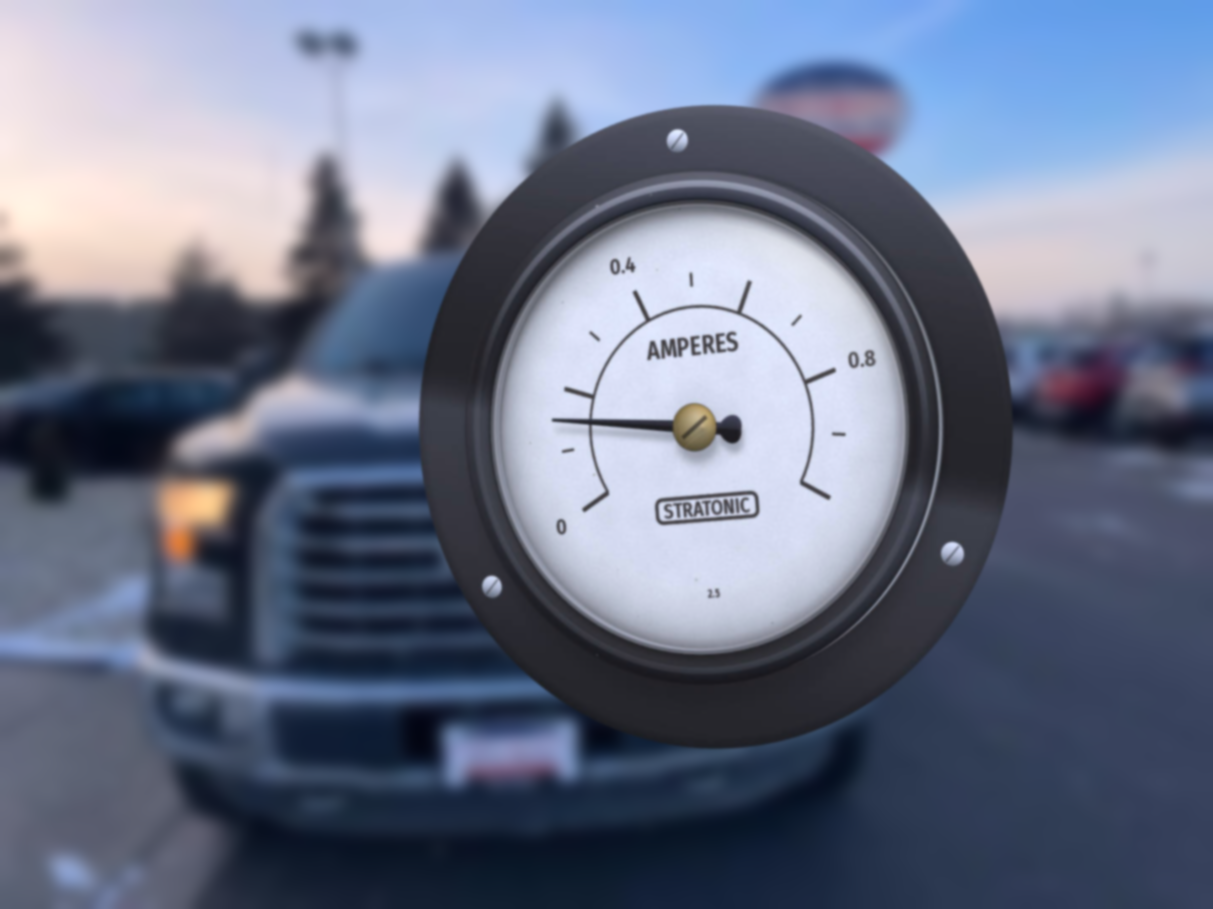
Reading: 0.15
